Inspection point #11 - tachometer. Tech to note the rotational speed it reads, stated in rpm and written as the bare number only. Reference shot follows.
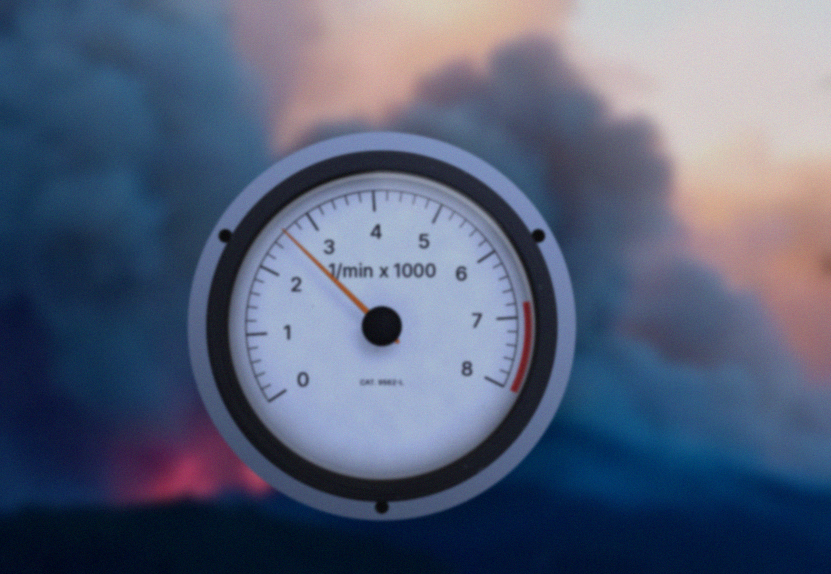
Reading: 2600
